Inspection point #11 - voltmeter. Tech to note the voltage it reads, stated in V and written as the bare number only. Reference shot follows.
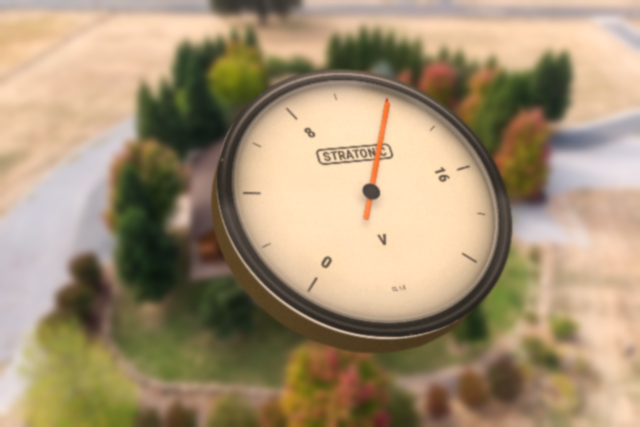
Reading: 12
